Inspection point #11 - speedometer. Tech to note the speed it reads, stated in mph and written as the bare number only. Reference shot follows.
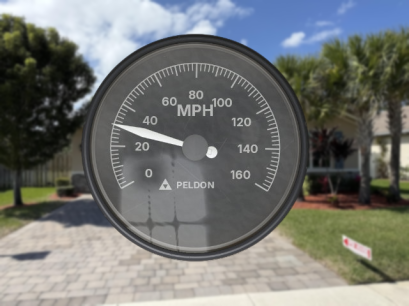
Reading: 30
